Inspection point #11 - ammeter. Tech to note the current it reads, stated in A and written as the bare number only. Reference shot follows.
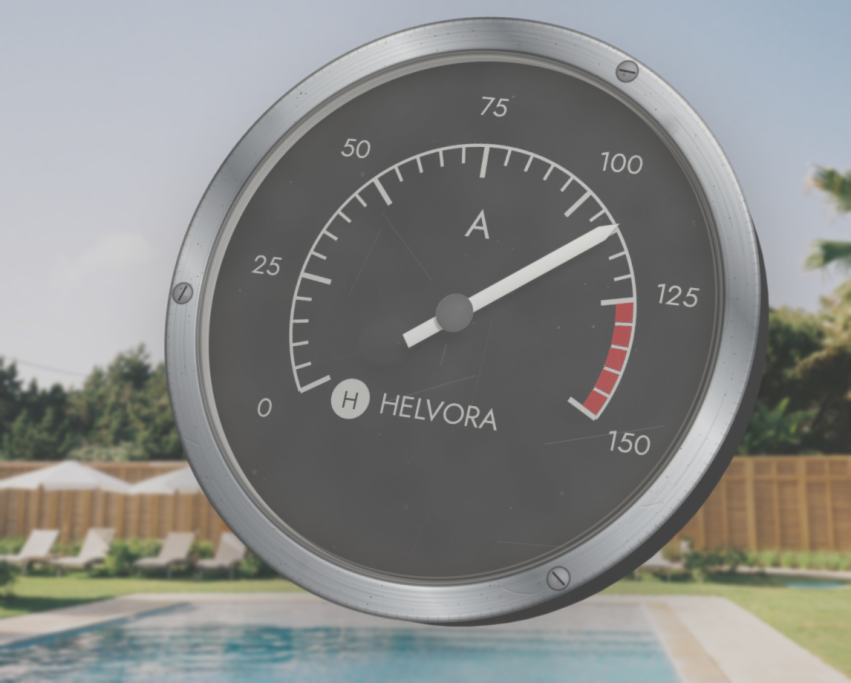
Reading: 110
